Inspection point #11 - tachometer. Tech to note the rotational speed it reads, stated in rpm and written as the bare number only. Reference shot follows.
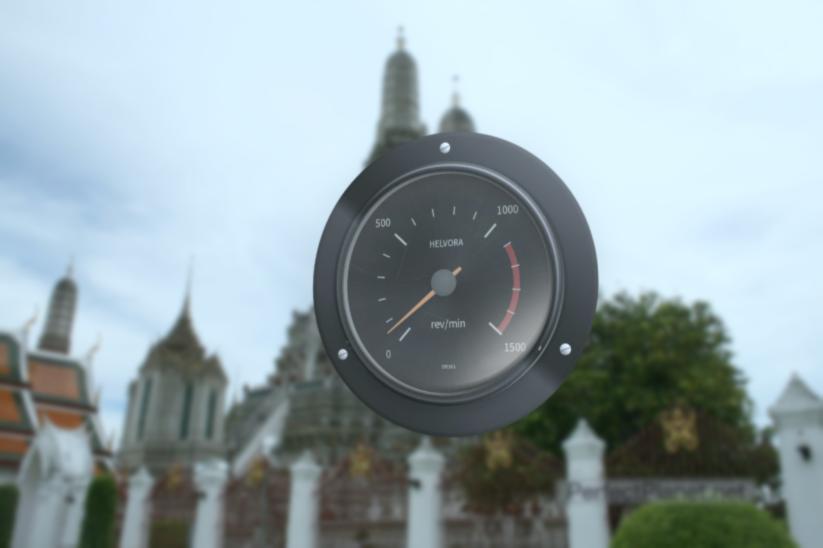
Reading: 50
